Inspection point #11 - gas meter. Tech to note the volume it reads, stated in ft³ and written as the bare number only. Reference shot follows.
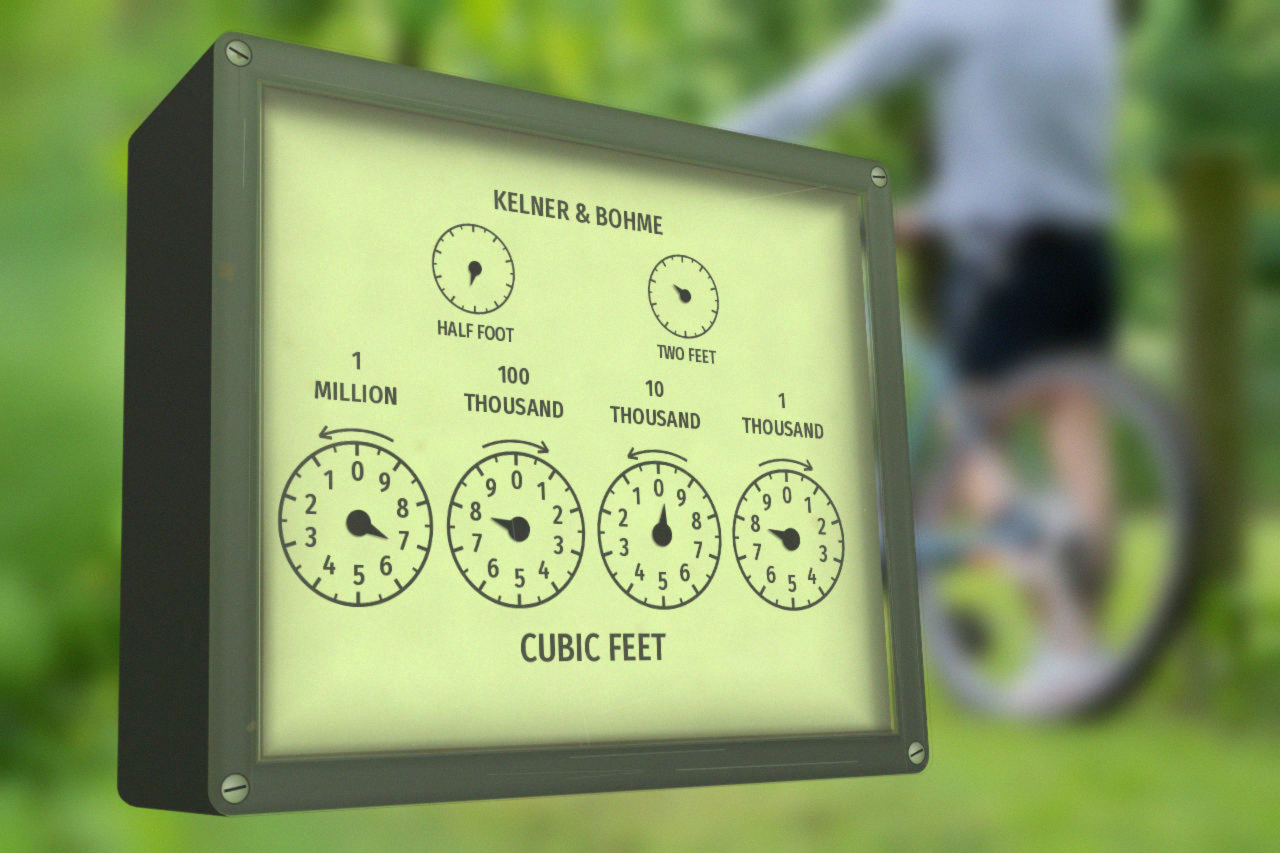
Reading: 679800
